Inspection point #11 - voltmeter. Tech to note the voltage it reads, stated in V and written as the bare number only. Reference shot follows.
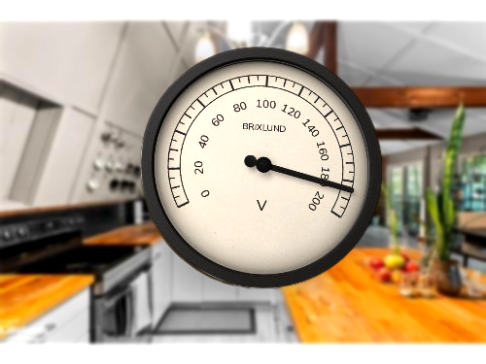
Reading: 185
